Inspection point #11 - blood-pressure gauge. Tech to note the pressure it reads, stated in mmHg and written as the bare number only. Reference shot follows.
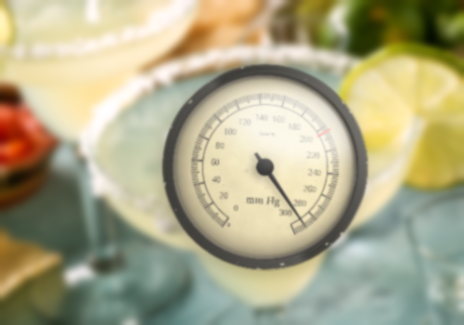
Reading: 290
